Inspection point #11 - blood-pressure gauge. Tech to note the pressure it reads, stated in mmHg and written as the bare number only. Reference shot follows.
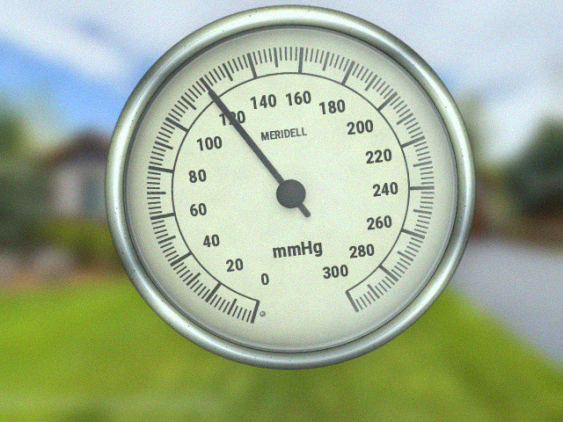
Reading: 120
